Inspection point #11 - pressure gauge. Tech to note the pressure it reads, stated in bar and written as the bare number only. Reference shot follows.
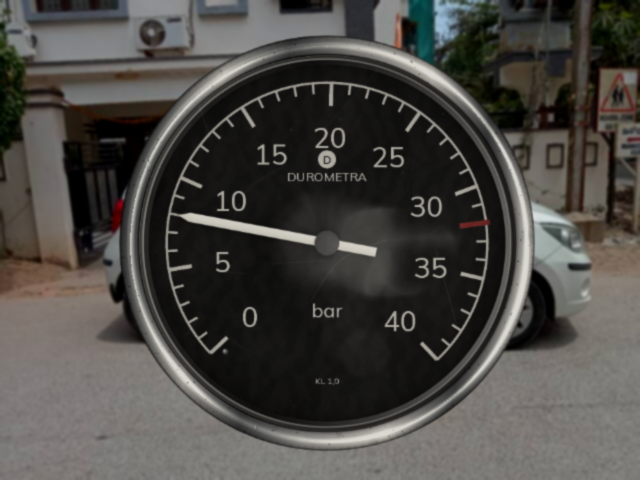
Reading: 8
